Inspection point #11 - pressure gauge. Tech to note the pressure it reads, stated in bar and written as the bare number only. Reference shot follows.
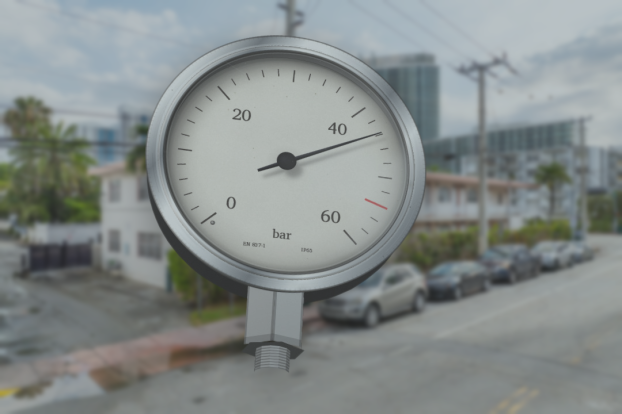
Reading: 44
